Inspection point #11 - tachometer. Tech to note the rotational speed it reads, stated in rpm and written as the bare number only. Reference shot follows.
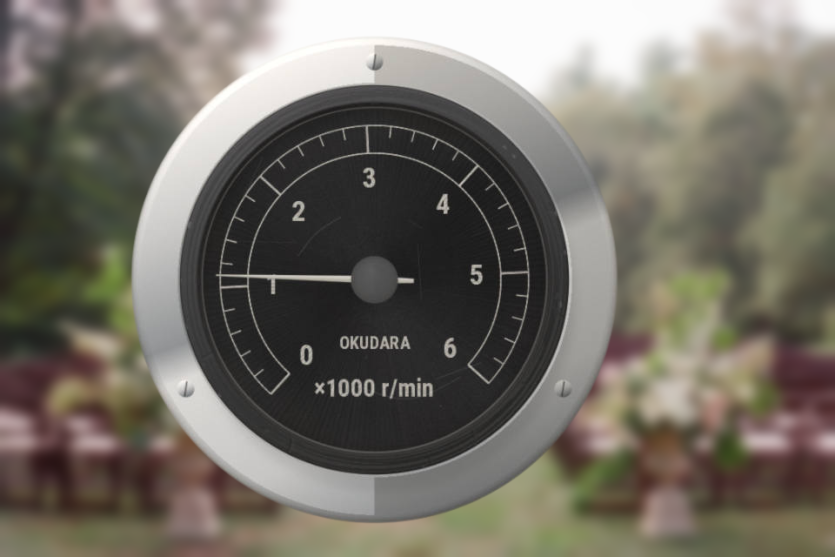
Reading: 1100
